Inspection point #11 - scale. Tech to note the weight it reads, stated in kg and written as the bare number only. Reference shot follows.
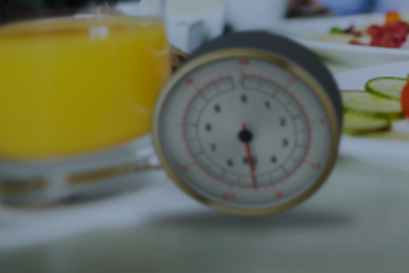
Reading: 5
